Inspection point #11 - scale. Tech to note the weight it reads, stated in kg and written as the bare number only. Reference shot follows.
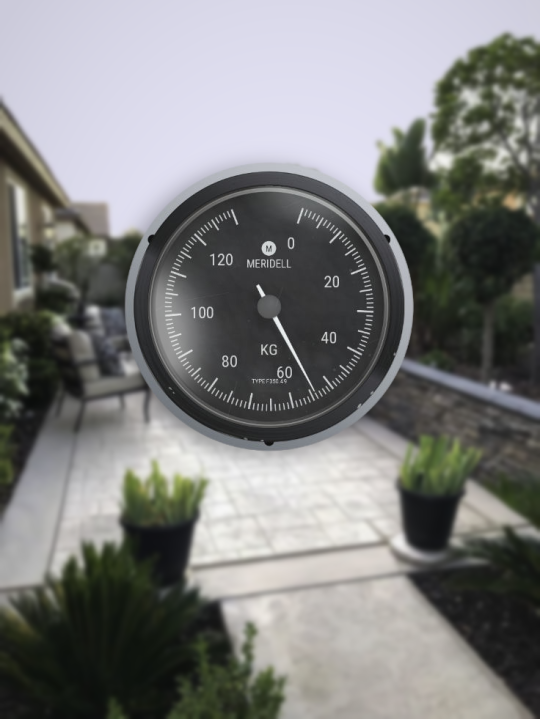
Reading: 54
